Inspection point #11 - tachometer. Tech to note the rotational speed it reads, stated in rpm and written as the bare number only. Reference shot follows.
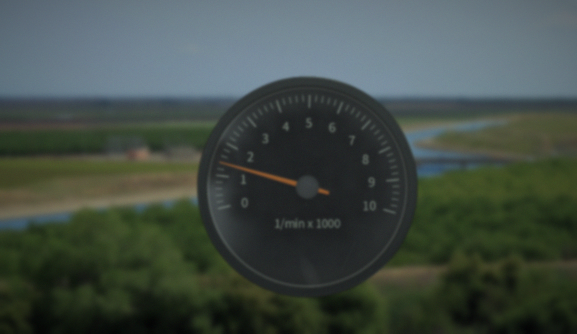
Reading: 1400
